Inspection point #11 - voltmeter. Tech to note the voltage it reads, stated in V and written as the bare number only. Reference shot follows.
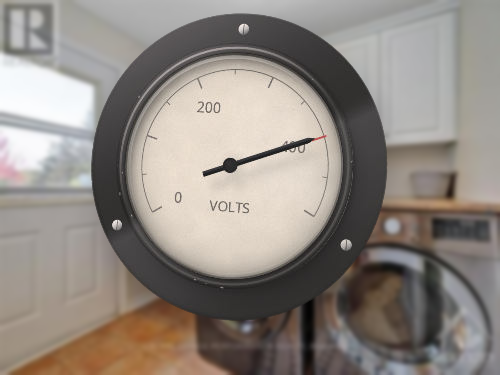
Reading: 400
